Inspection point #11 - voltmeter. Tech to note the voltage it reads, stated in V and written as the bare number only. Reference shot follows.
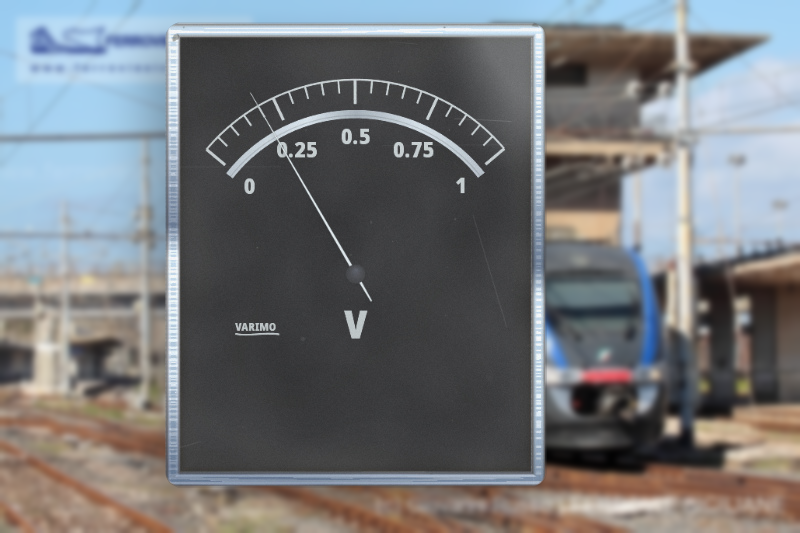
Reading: 0.2
